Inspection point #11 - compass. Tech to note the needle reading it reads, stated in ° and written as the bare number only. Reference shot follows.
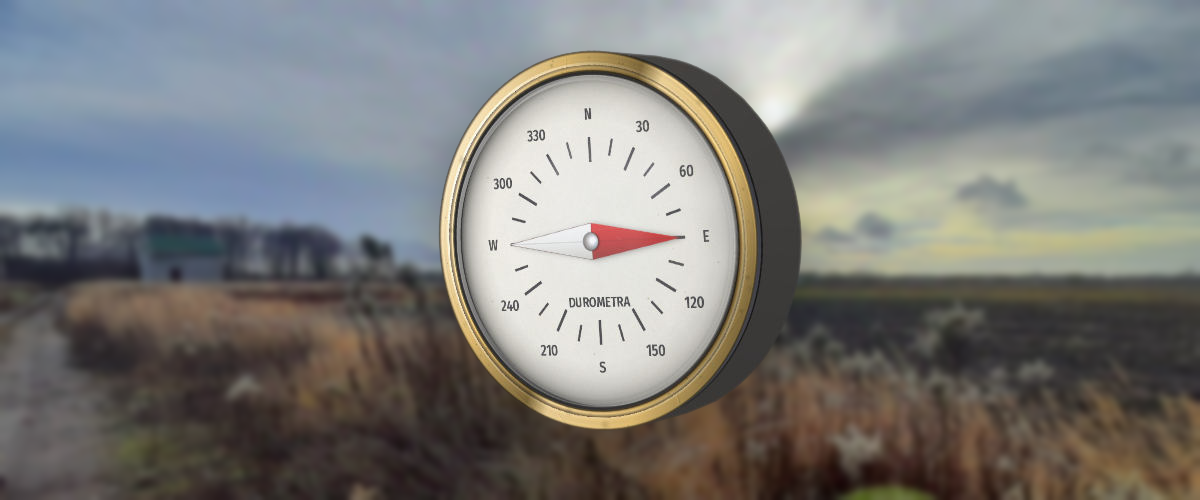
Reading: 90
